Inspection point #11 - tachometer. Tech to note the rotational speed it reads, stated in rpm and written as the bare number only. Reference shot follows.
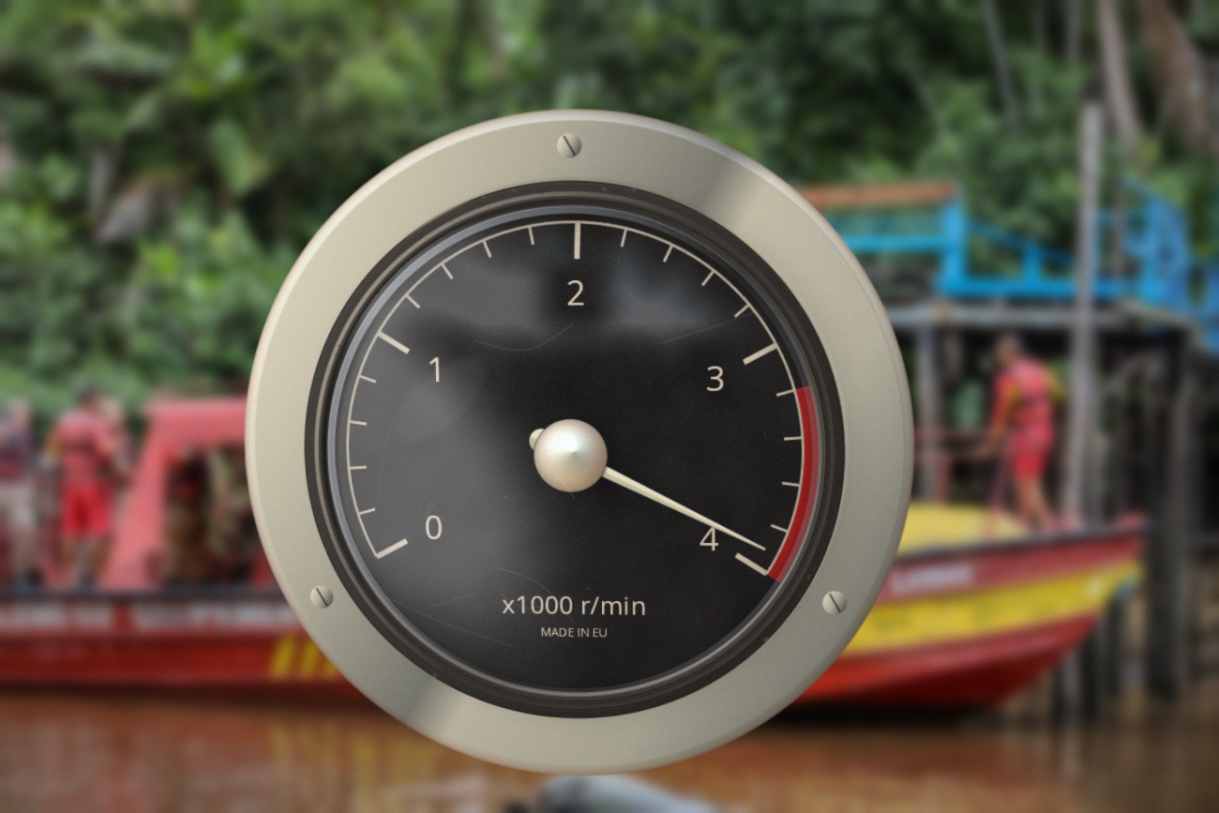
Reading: 3900
